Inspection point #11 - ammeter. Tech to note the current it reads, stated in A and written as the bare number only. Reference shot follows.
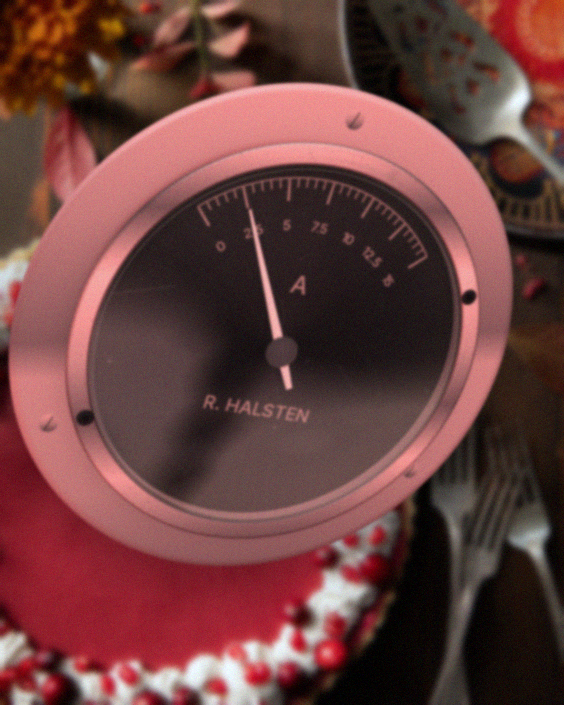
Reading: 2.5
